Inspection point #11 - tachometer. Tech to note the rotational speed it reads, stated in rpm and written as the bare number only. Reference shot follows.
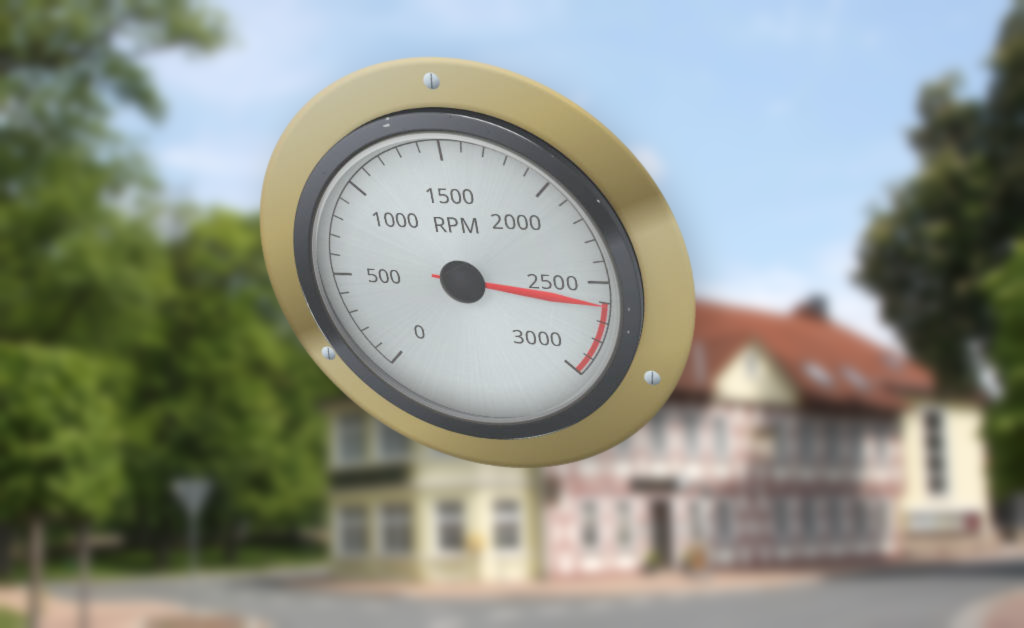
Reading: 2600
